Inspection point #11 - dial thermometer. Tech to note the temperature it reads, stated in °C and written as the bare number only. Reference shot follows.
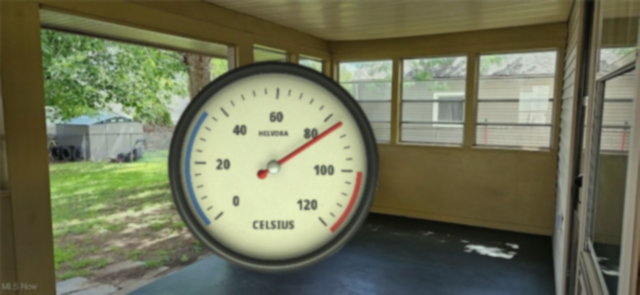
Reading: 84
